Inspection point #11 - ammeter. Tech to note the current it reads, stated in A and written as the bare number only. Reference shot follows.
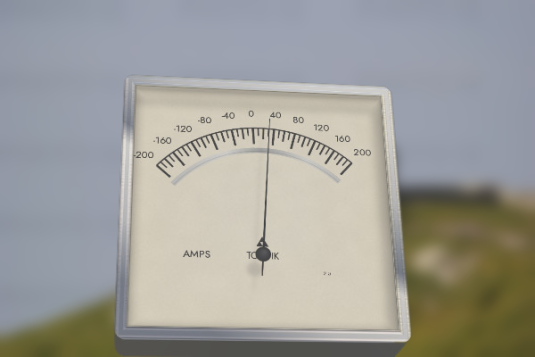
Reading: 30
